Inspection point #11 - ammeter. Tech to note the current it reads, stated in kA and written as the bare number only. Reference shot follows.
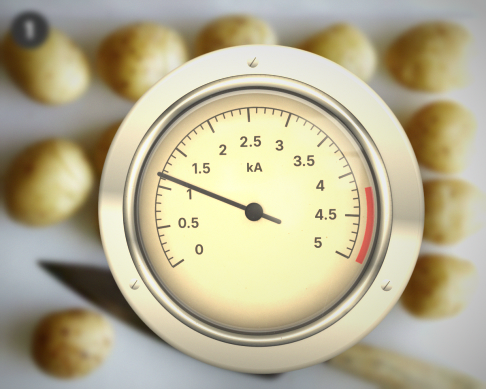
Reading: 1.15
